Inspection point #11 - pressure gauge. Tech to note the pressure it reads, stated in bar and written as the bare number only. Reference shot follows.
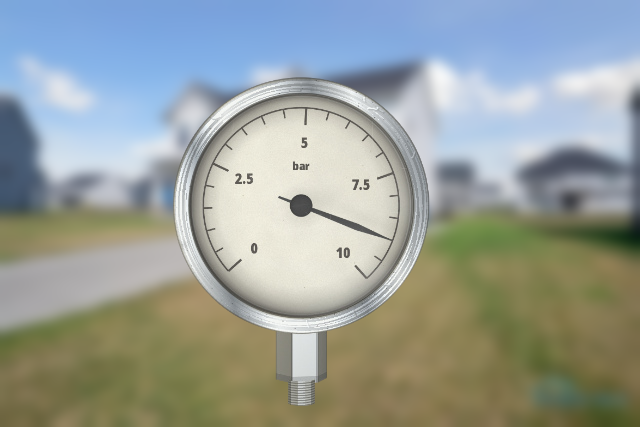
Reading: 9
